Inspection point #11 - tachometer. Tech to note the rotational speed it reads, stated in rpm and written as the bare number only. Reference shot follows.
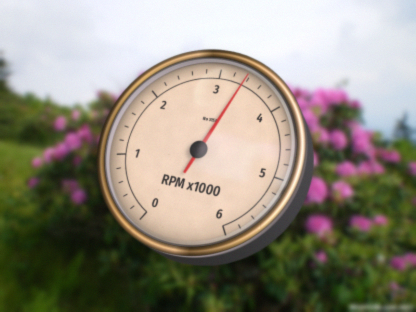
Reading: 3400
